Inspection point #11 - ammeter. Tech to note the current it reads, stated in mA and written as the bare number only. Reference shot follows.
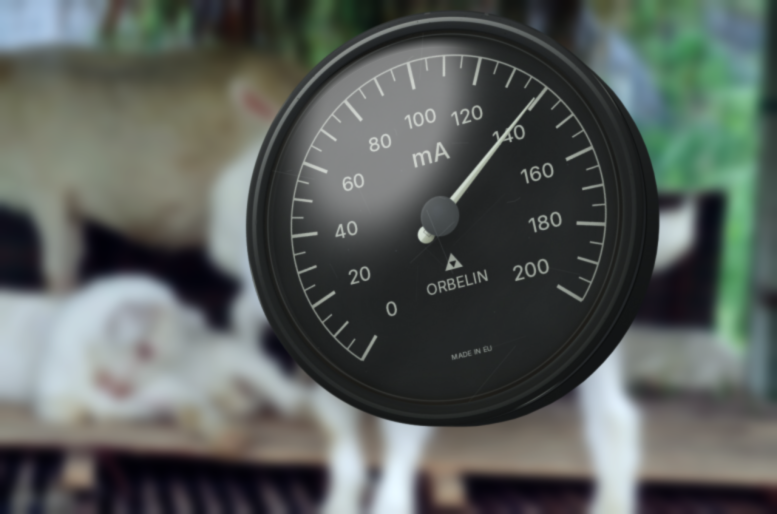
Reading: 140
